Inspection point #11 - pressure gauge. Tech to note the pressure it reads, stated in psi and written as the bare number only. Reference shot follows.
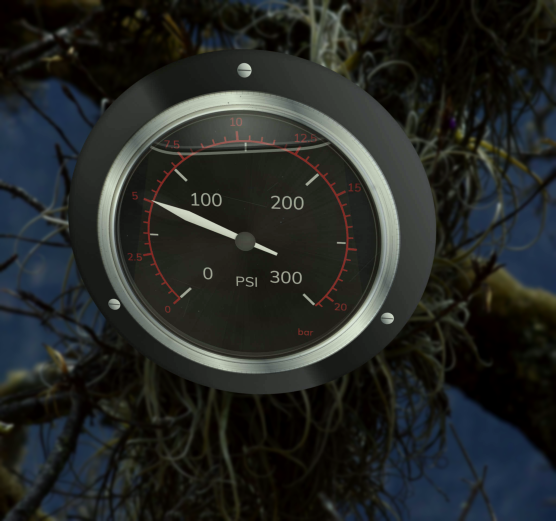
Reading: 75
